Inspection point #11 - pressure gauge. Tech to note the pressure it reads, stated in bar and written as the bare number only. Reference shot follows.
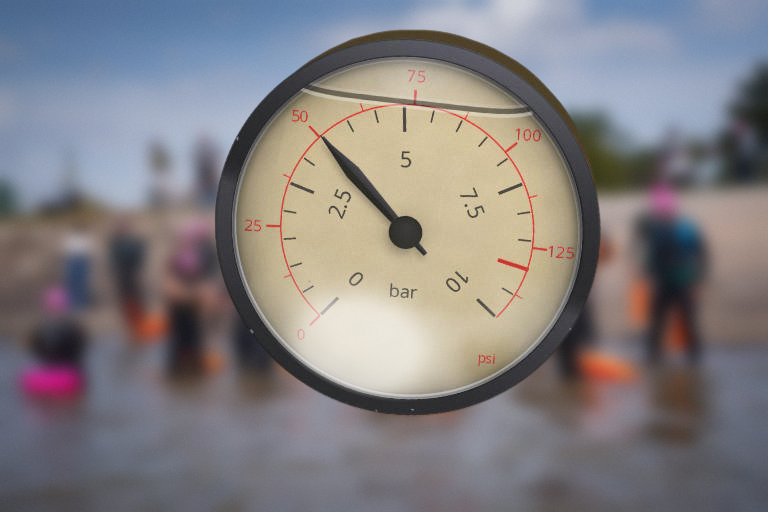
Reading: 3.5
